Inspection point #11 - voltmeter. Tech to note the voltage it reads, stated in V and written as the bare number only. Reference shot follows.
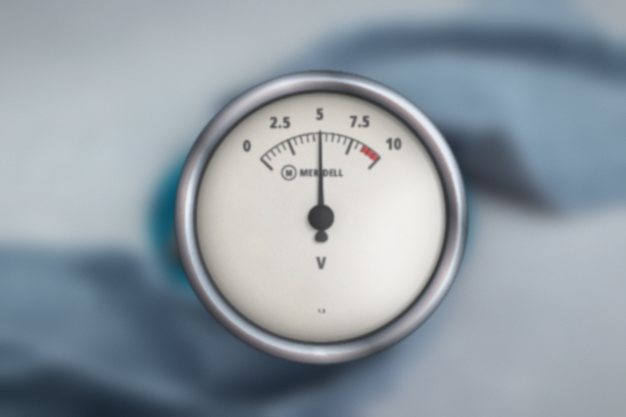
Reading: 5
